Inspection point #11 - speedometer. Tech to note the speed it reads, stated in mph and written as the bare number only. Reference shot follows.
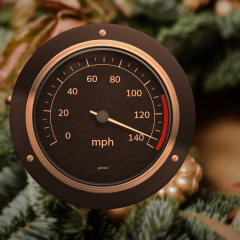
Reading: 135
